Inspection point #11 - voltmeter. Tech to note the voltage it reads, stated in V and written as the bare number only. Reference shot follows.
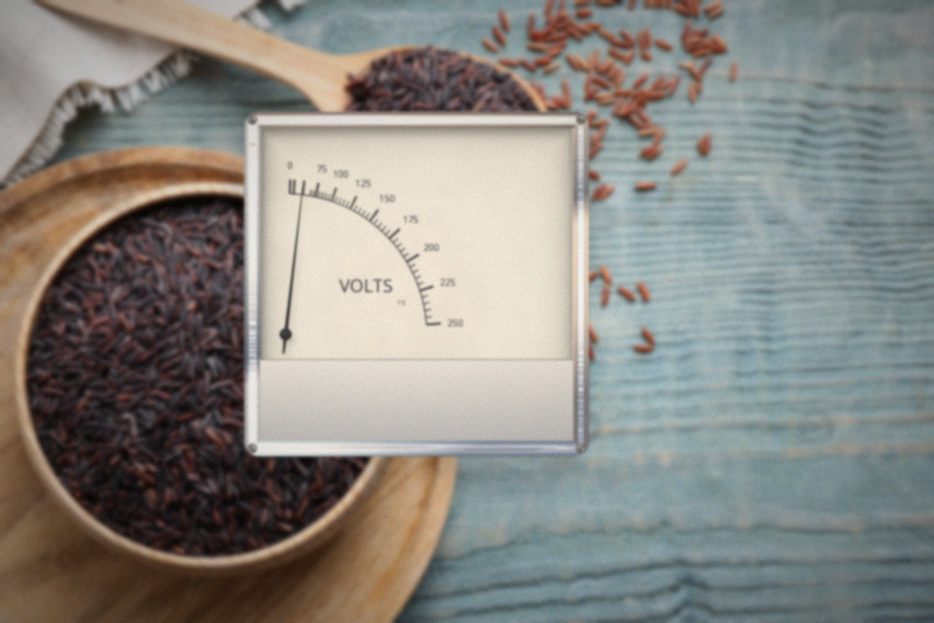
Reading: 50
